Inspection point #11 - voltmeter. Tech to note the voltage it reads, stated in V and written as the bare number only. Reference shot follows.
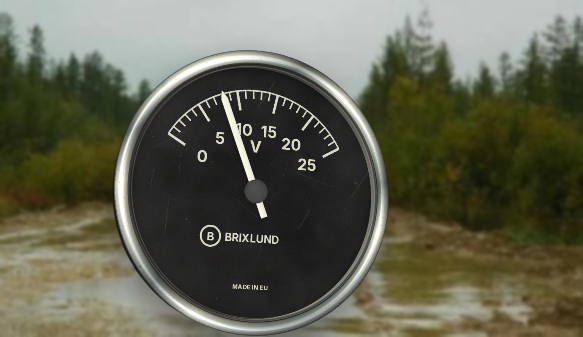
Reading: 8
